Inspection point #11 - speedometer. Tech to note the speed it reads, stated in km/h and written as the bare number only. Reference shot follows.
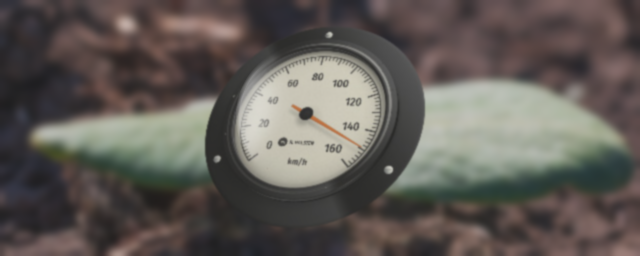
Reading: 150
